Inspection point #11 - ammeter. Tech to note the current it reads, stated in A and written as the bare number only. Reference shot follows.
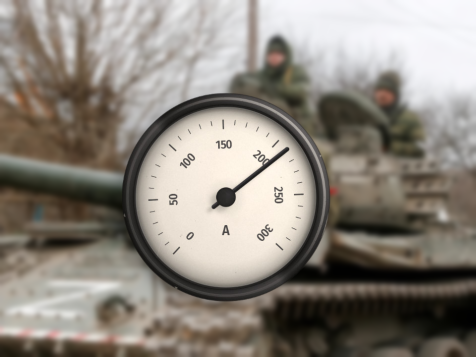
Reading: 210
